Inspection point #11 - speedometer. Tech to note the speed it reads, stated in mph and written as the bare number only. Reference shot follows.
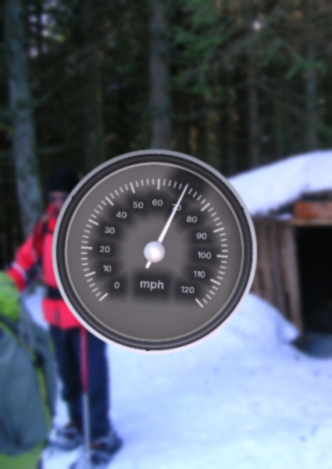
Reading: 70
